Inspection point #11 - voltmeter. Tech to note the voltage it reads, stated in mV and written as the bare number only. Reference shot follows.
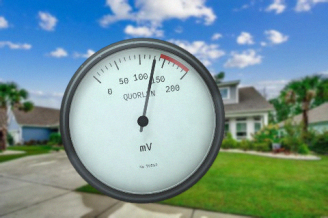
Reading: 130
